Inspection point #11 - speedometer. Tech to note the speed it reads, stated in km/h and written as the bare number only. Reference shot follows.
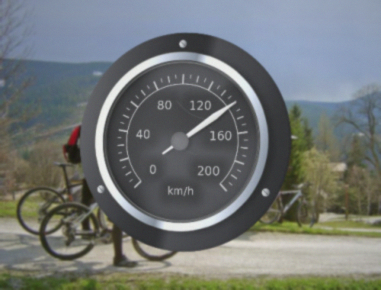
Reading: 140
